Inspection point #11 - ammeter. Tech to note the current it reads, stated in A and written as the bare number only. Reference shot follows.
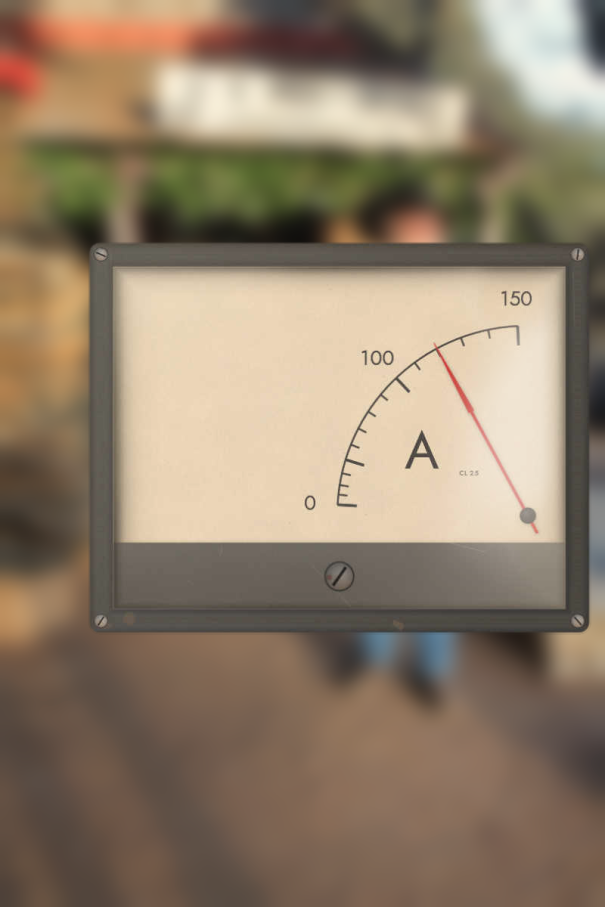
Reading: 120
